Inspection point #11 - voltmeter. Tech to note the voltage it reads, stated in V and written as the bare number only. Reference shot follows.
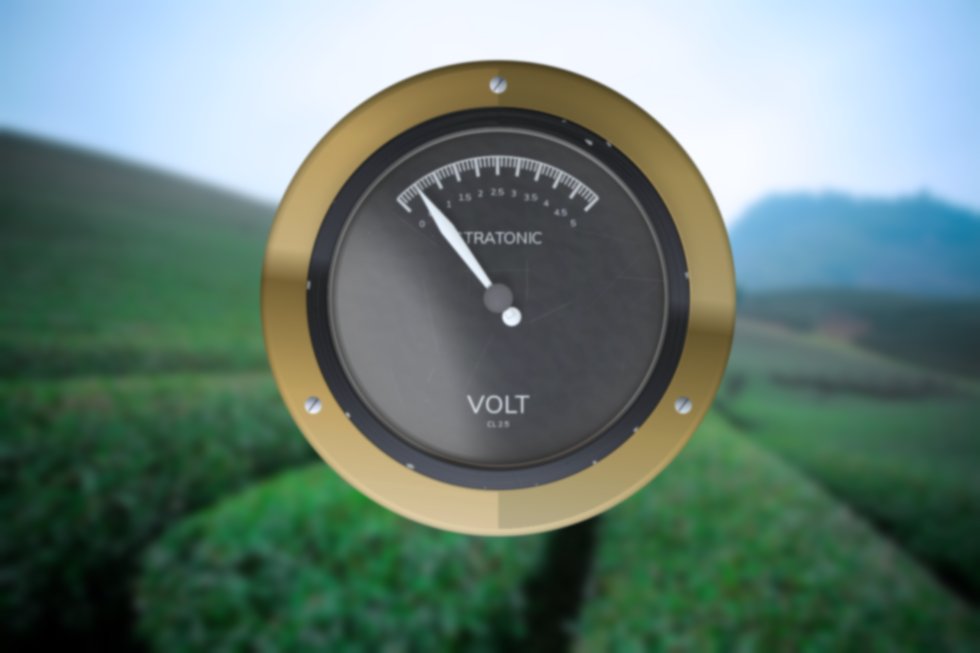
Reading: 0.5
